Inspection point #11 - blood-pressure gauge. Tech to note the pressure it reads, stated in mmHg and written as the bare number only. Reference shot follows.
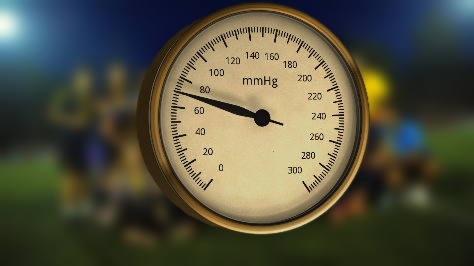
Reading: 70
